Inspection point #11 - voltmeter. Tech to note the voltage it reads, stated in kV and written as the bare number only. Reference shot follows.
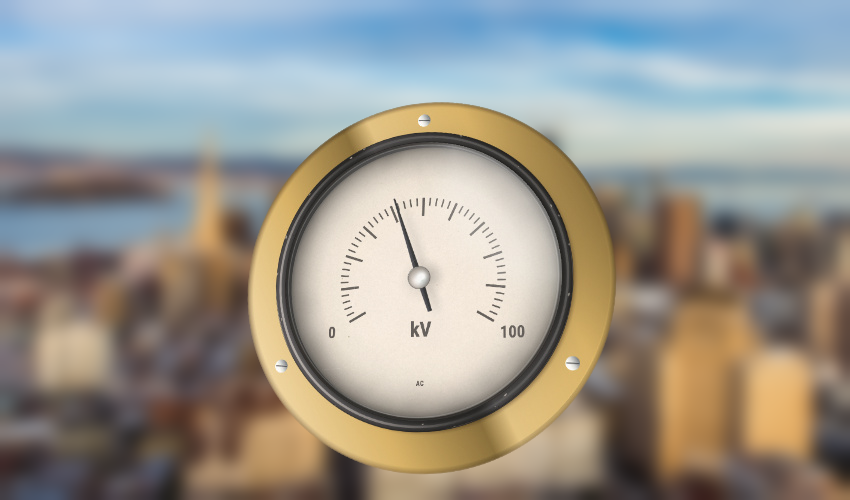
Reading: 42
